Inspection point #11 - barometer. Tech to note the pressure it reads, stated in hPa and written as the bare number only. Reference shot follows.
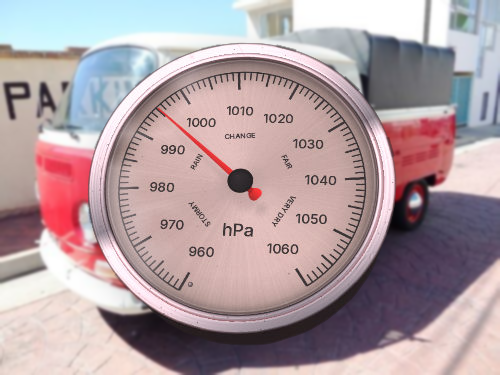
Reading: 995
